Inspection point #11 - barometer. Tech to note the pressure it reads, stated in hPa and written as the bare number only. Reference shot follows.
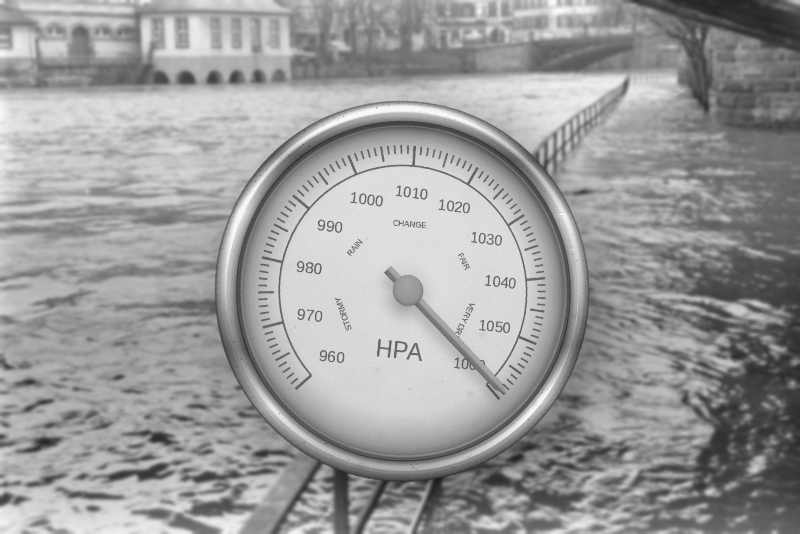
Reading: 1059
